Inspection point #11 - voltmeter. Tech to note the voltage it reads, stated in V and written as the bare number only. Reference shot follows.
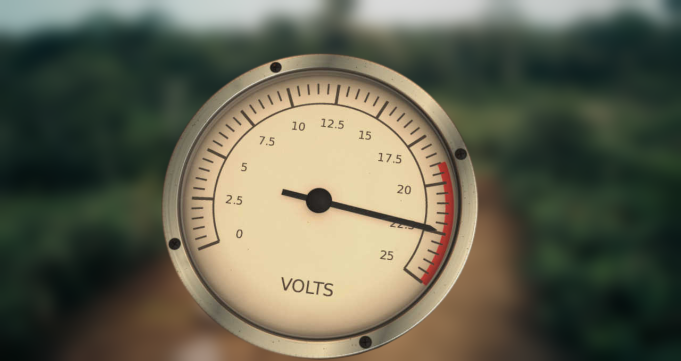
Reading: 22.5
